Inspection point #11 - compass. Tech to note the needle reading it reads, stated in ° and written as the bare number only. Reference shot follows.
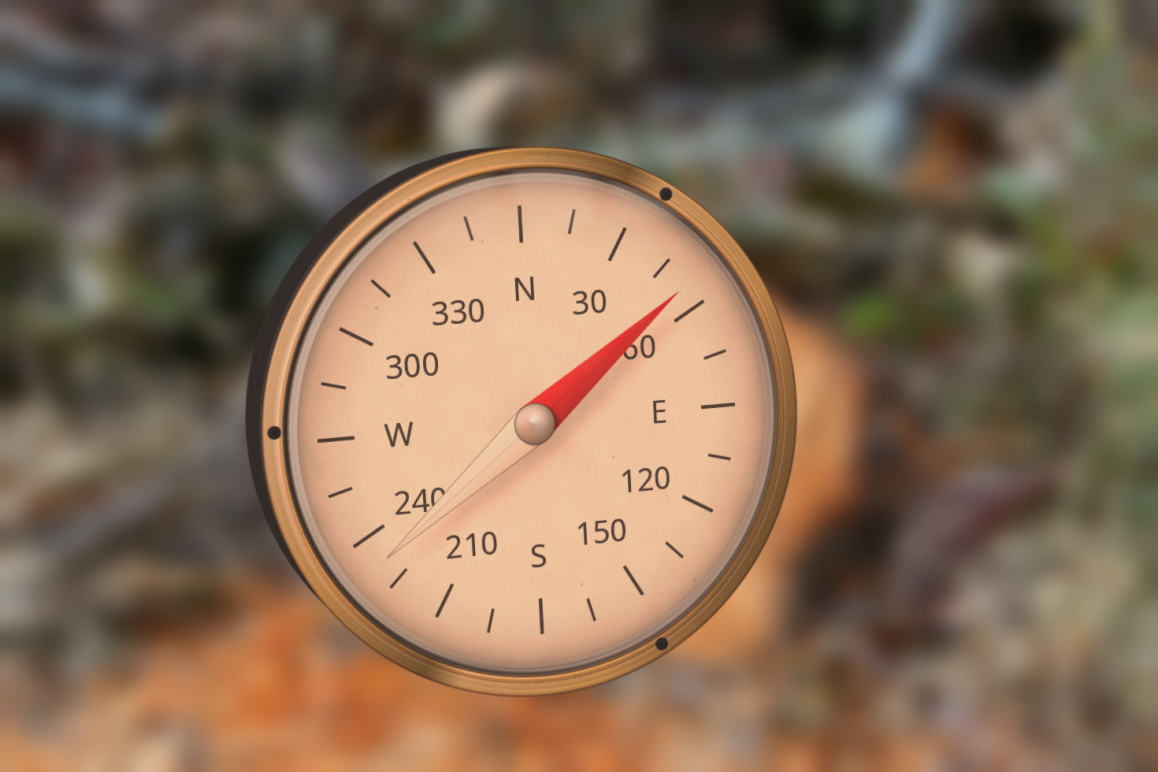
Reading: 52.5
